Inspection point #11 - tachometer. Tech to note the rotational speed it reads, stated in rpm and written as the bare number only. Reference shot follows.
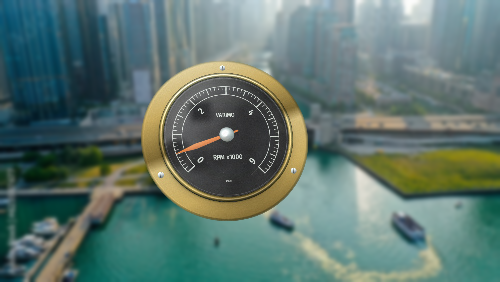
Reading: 500
